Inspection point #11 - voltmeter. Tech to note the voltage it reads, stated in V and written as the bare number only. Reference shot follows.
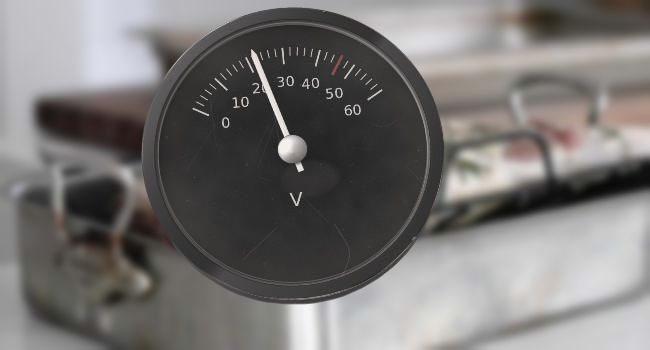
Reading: 22
